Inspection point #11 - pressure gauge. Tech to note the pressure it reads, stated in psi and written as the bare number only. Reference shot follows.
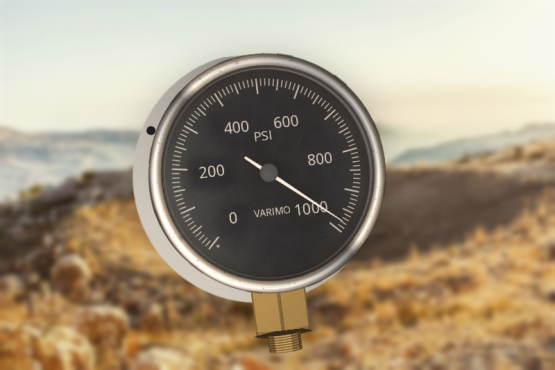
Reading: 980
